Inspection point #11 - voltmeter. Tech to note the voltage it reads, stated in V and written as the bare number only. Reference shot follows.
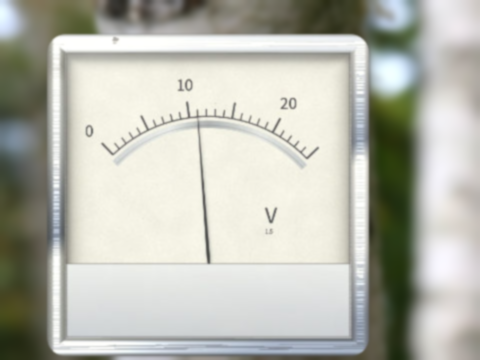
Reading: 11
